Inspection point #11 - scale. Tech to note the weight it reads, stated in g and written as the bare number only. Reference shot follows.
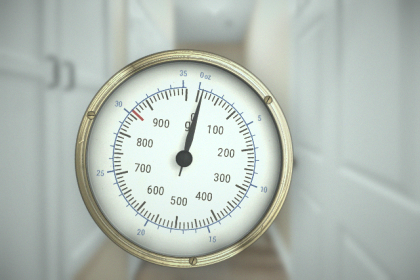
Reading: 10
